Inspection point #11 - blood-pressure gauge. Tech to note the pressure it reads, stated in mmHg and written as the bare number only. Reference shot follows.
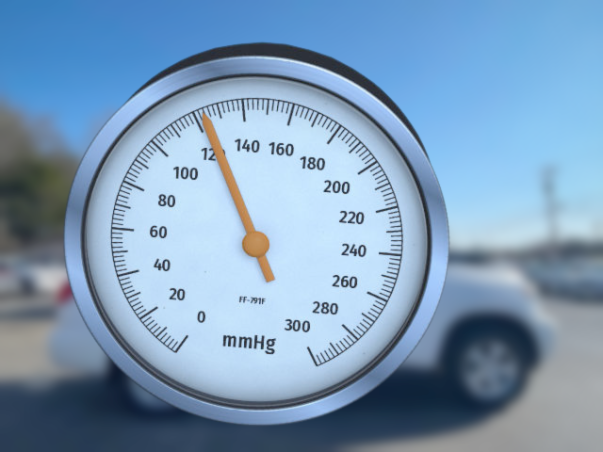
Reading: 124
